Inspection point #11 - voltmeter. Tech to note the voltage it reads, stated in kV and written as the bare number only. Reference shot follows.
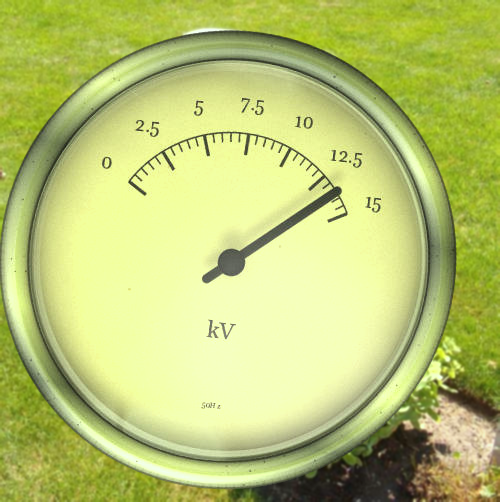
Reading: 13.5
